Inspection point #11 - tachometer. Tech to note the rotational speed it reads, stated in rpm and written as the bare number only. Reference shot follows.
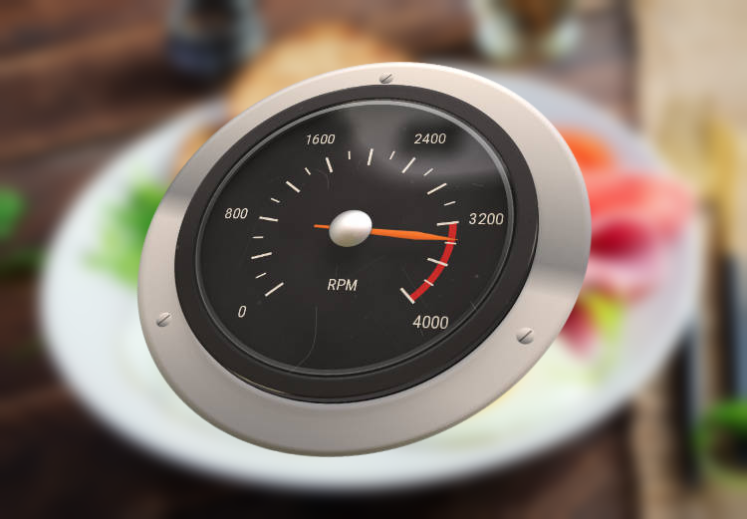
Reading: 3400
